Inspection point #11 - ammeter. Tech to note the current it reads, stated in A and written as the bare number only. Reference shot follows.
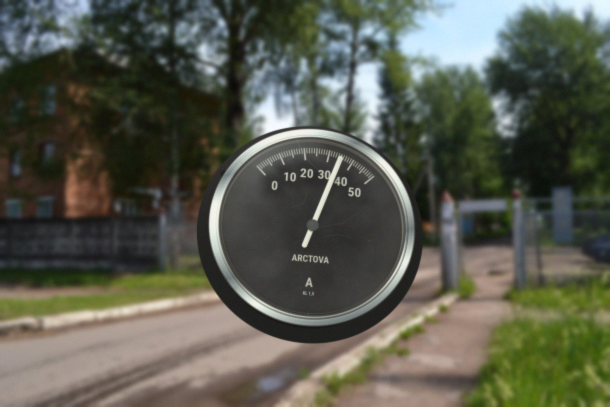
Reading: 35
